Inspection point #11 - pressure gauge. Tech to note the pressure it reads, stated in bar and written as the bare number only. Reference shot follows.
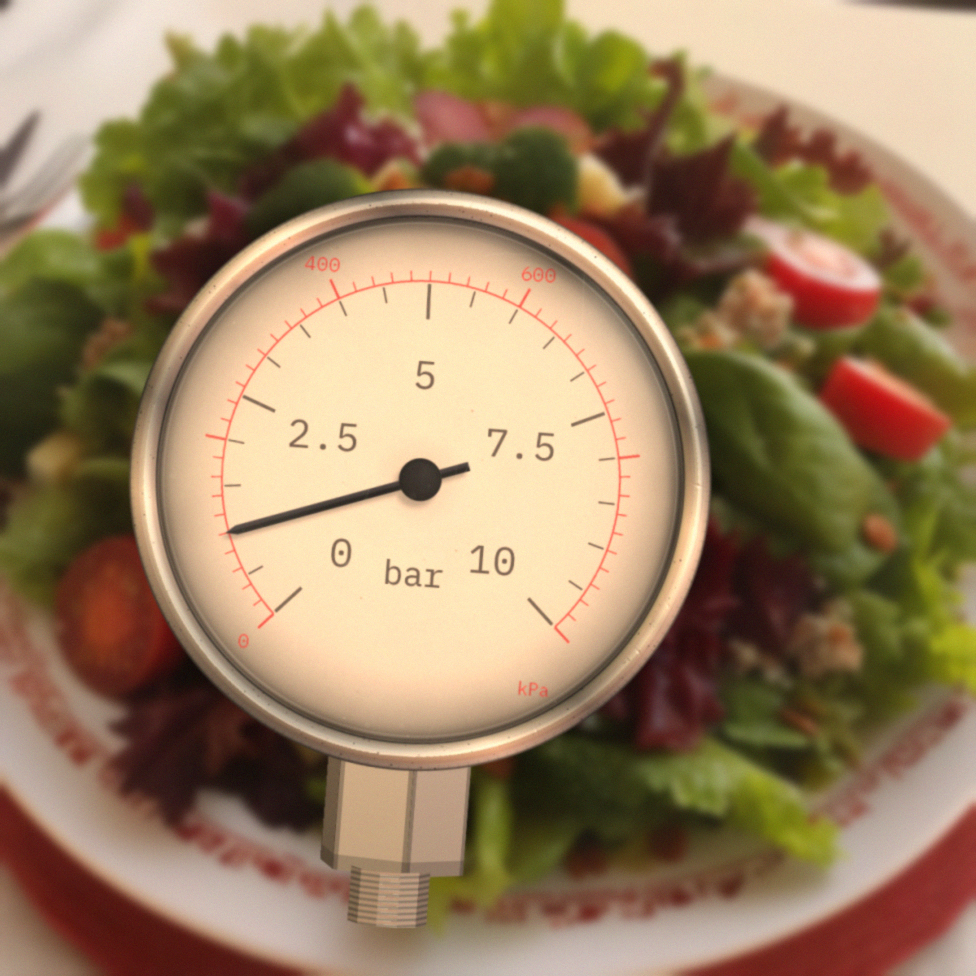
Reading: 1
